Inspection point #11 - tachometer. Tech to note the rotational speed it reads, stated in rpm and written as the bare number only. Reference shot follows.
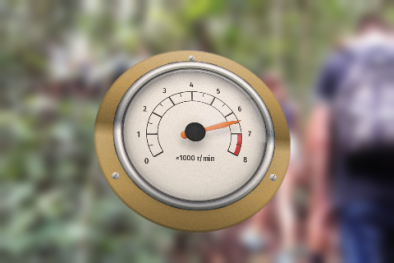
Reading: 6500
